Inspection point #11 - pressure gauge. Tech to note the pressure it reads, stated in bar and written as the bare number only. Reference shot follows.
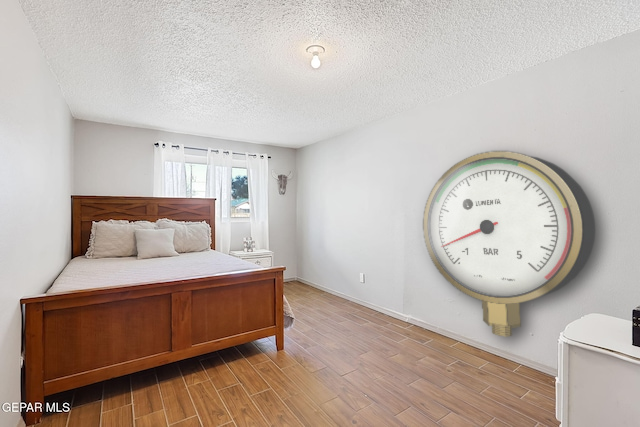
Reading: -0.5
